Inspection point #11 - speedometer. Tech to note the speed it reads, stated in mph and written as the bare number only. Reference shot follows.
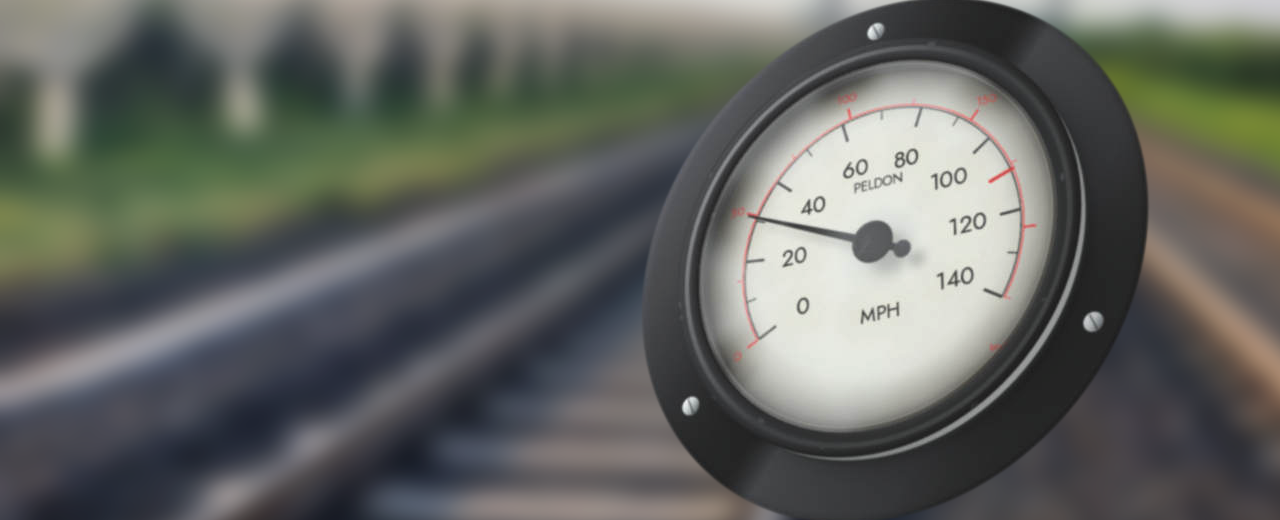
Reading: 30
